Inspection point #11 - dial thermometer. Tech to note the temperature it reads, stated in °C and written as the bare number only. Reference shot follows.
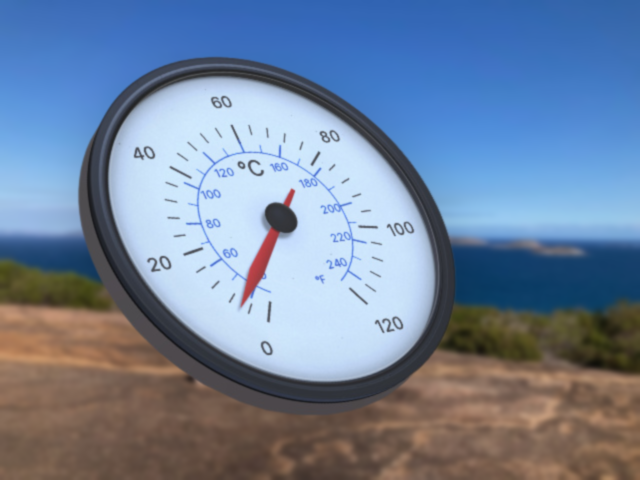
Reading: 6
